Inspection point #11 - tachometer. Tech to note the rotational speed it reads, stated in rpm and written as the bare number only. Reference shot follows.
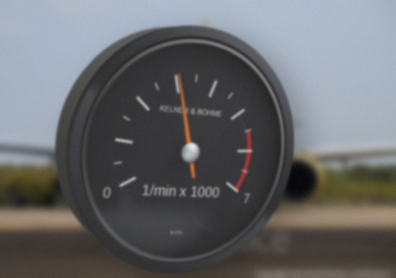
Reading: 3000
